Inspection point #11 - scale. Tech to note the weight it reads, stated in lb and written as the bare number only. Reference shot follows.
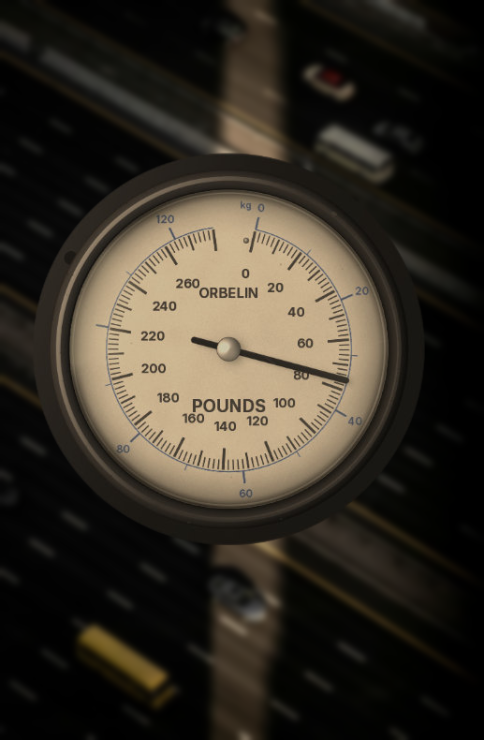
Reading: 76
